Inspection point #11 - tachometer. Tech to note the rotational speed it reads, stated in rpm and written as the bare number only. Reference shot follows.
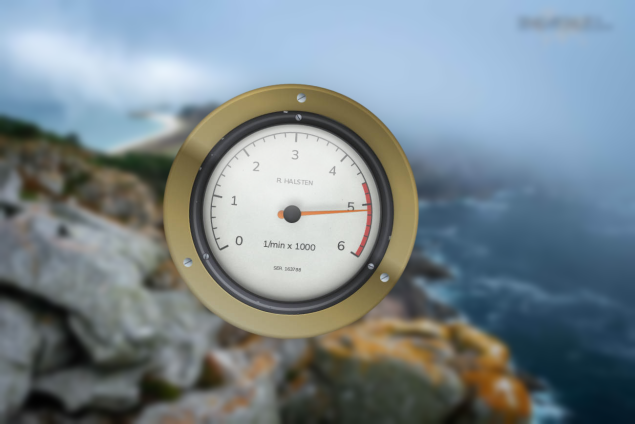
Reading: 5100
